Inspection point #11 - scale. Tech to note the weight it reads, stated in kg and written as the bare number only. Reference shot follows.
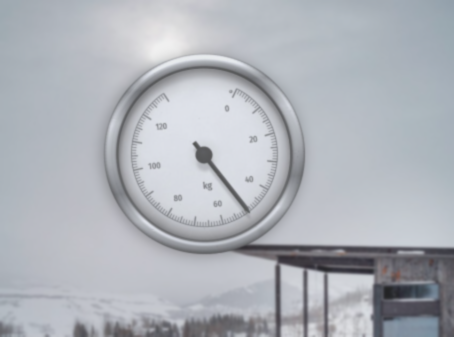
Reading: 50
